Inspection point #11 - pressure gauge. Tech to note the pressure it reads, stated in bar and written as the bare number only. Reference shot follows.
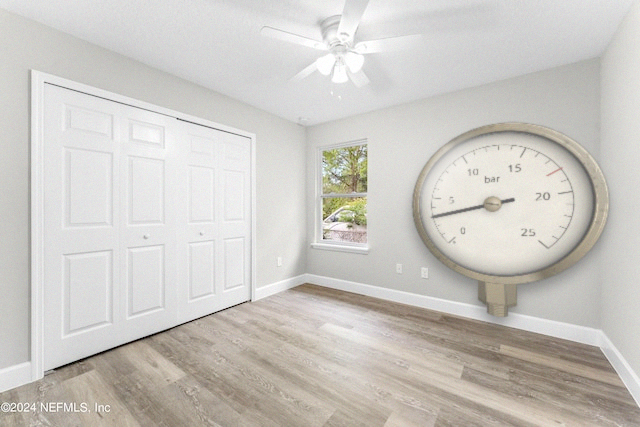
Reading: 3
